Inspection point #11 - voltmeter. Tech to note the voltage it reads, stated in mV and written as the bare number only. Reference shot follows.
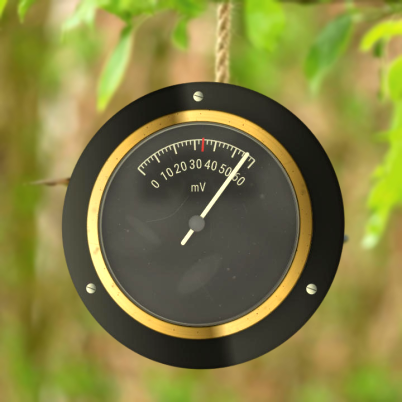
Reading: 56
